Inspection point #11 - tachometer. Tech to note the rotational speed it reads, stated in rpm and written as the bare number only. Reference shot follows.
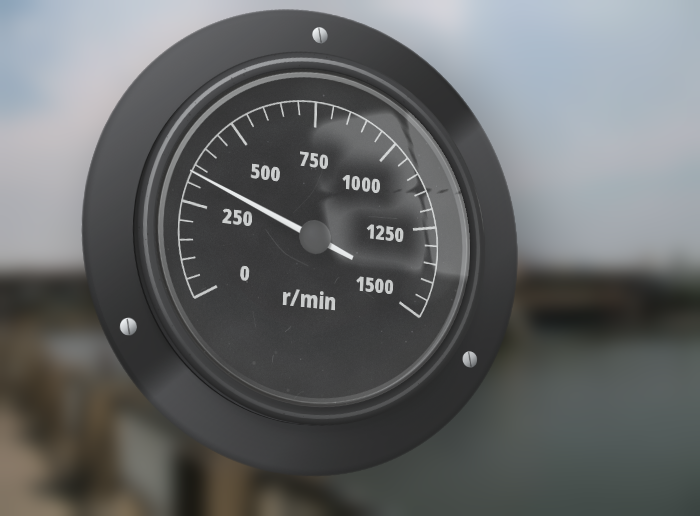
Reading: 325
